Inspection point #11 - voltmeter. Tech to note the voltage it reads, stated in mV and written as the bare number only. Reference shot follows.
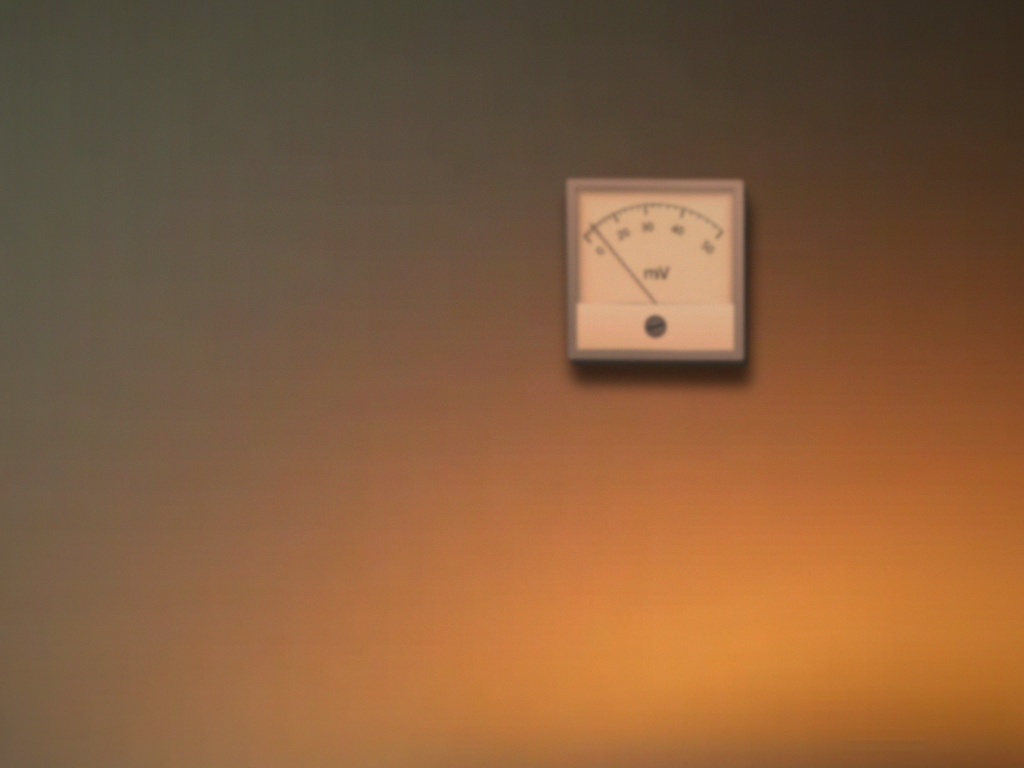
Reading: 10
